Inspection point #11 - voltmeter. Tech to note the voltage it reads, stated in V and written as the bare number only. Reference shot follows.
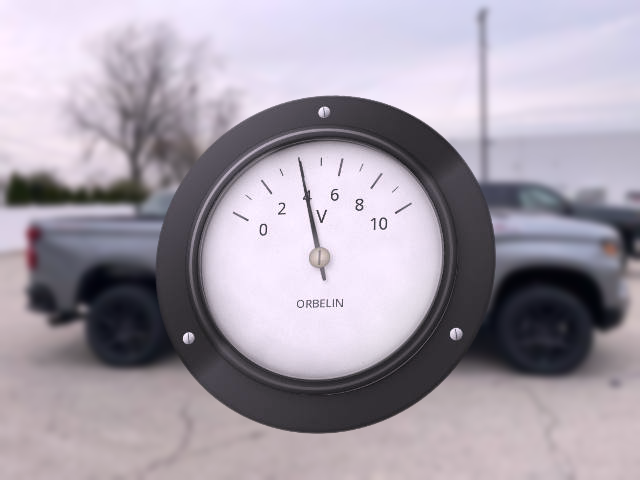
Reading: 4
